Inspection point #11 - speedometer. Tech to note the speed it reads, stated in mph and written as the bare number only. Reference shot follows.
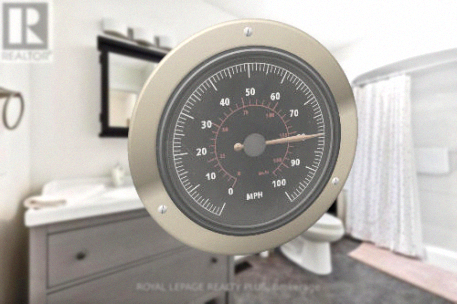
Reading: 80
